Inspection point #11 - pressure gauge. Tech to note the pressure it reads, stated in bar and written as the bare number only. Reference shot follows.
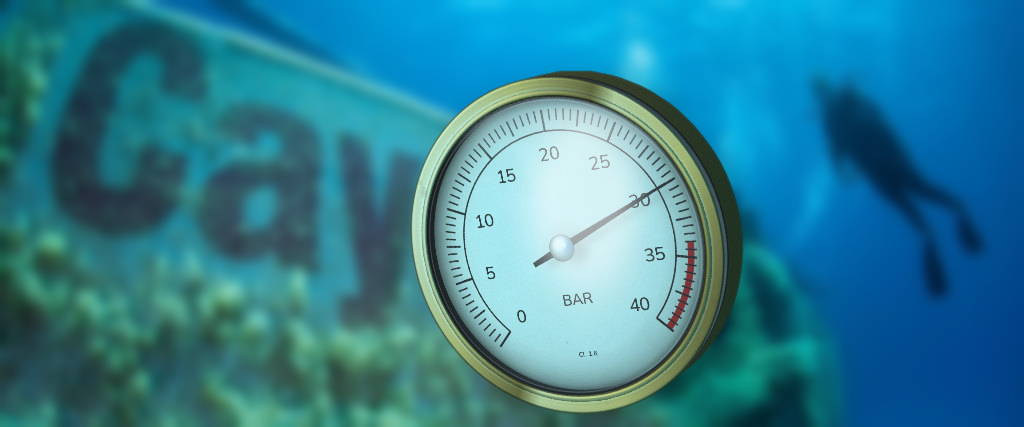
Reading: 30
